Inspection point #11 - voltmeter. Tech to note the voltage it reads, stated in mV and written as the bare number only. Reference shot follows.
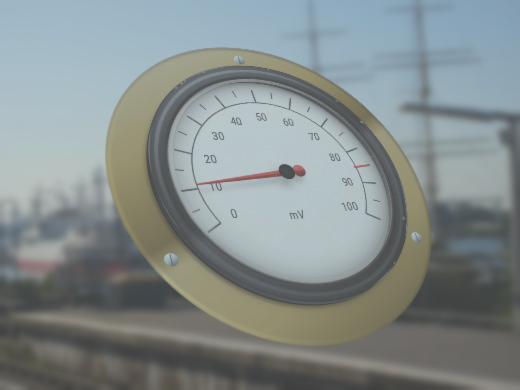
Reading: 10
